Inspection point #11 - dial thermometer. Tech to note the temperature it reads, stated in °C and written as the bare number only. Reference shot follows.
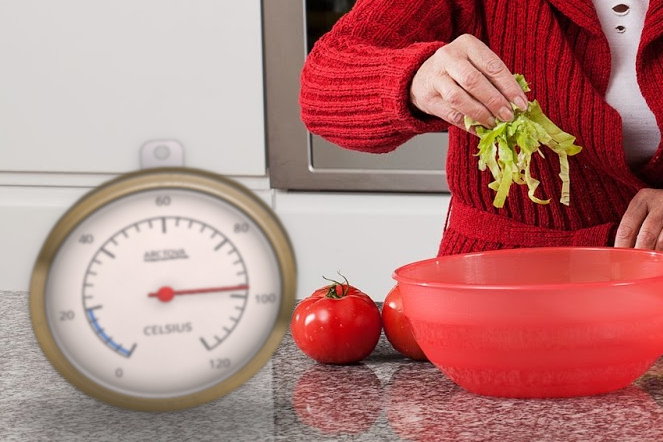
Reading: 96
